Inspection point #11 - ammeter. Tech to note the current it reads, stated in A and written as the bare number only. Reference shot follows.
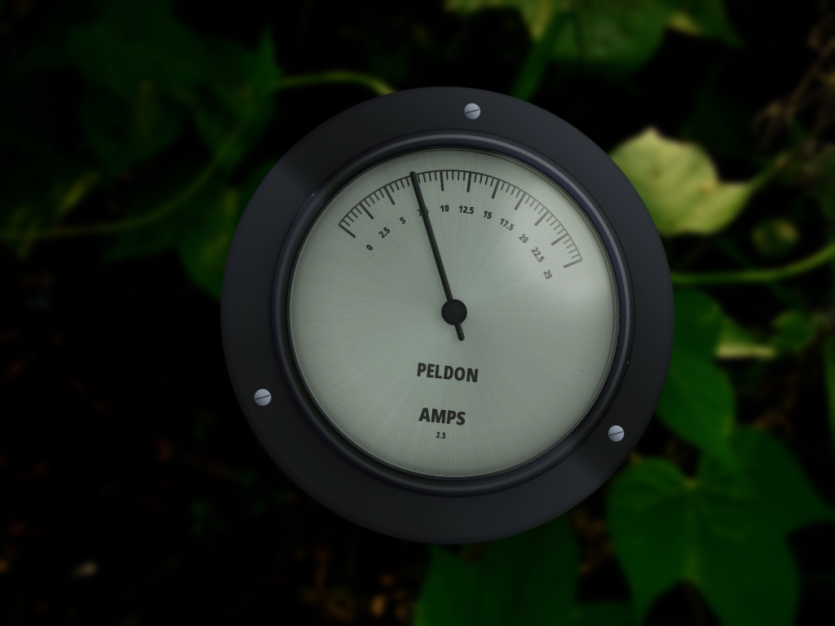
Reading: 7.5
